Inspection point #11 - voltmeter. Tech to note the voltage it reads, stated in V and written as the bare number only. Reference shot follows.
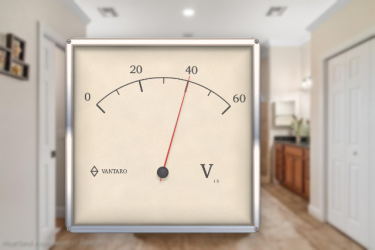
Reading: 40
